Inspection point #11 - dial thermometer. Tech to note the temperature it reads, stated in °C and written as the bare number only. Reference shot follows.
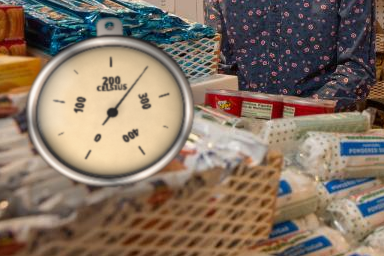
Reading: 250
